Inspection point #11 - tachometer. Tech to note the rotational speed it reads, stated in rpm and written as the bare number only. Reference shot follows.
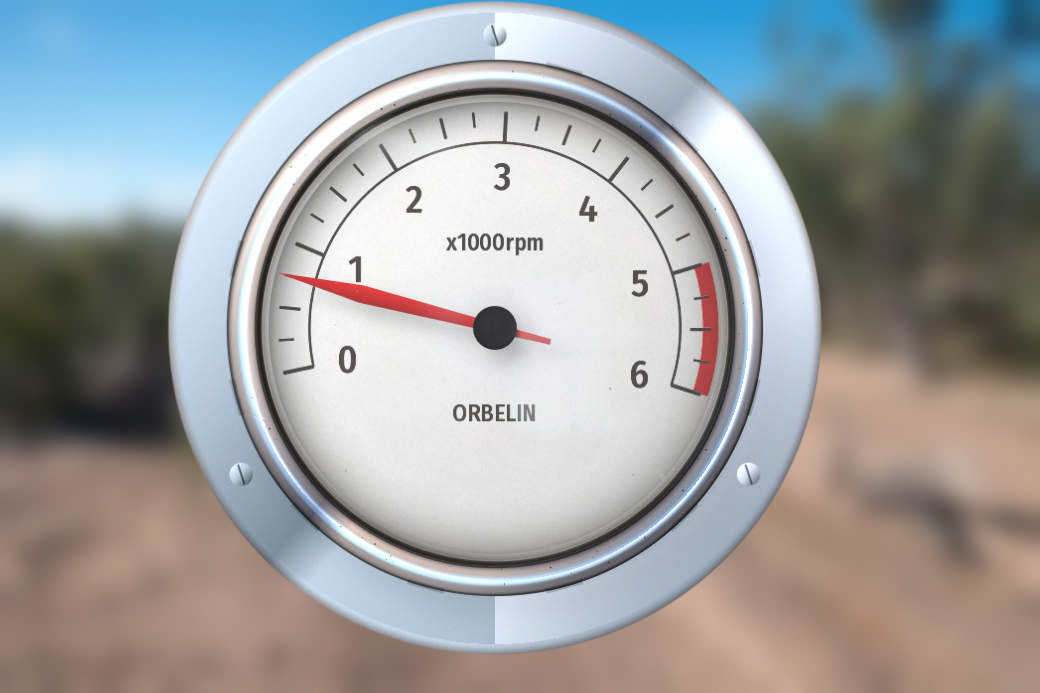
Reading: 750
